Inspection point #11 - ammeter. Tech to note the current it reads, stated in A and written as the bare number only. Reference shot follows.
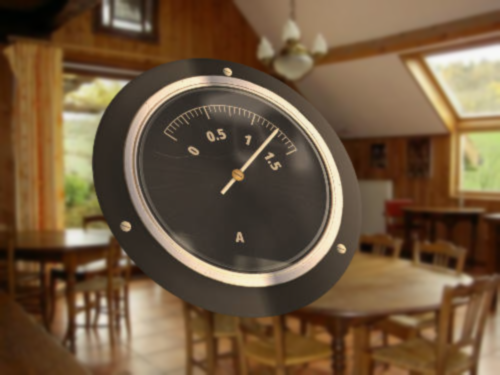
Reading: 1.25
